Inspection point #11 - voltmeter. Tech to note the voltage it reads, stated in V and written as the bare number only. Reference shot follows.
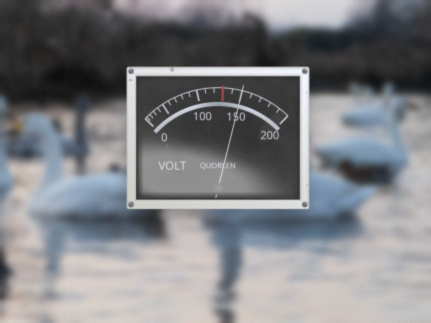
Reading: 150
